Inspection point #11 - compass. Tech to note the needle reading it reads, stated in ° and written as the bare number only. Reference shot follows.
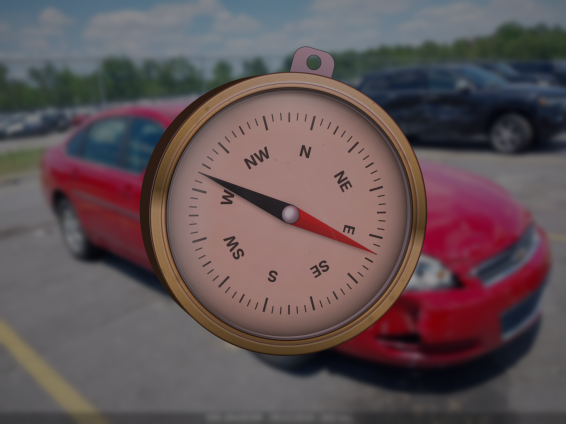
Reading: 100
